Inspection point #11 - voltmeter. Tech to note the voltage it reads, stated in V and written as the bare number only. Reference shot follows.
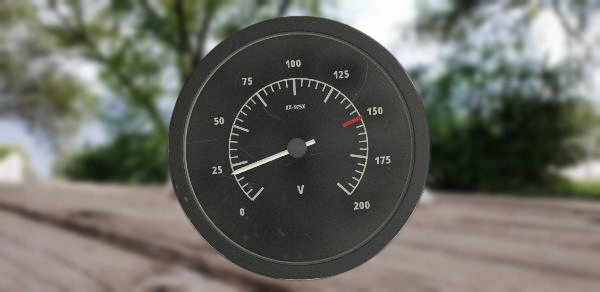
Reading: 20
